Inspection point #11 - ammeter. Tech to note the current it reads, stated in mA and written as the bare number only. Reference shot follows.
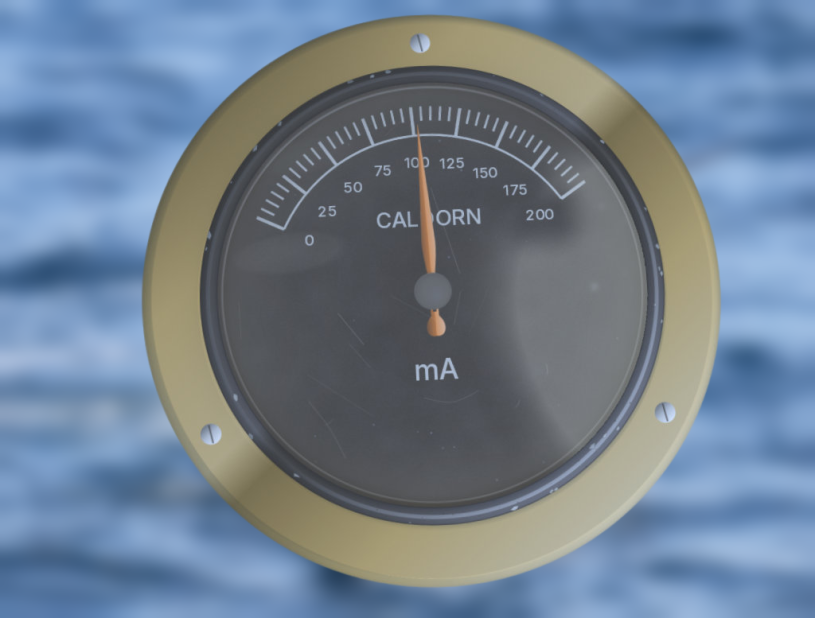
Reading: 102.5
